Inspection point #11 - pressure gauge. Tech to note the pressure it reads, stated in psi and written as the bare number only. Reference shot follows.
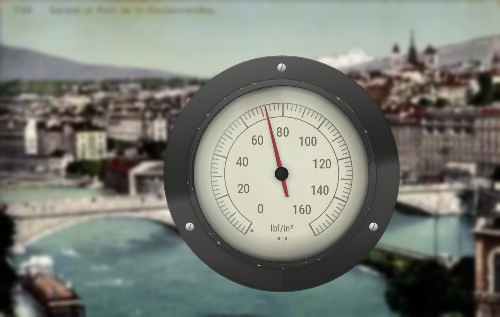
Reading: 72
